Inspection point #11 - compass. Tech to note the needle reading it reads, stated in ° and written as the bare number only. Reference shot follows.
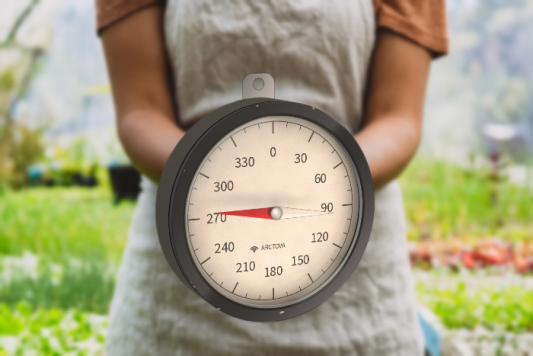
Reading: 275
